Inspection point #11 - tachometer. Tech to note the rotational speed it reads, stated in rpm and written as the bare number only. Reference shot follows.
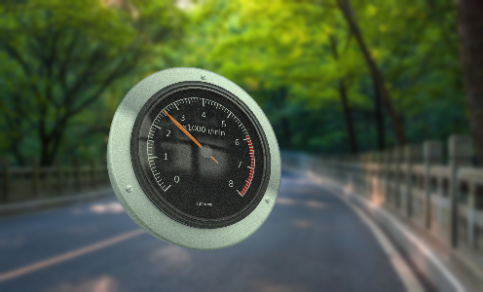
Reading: 2500
